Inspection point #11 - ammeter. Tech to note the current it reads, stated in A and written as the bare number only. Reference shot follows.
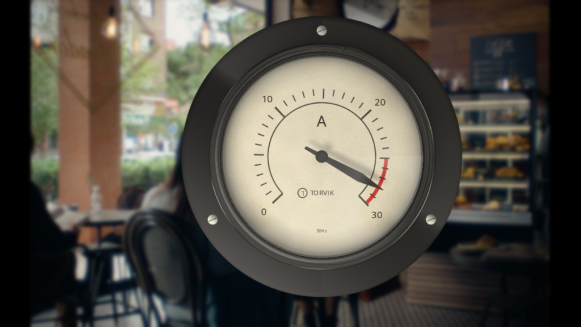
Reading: 28
